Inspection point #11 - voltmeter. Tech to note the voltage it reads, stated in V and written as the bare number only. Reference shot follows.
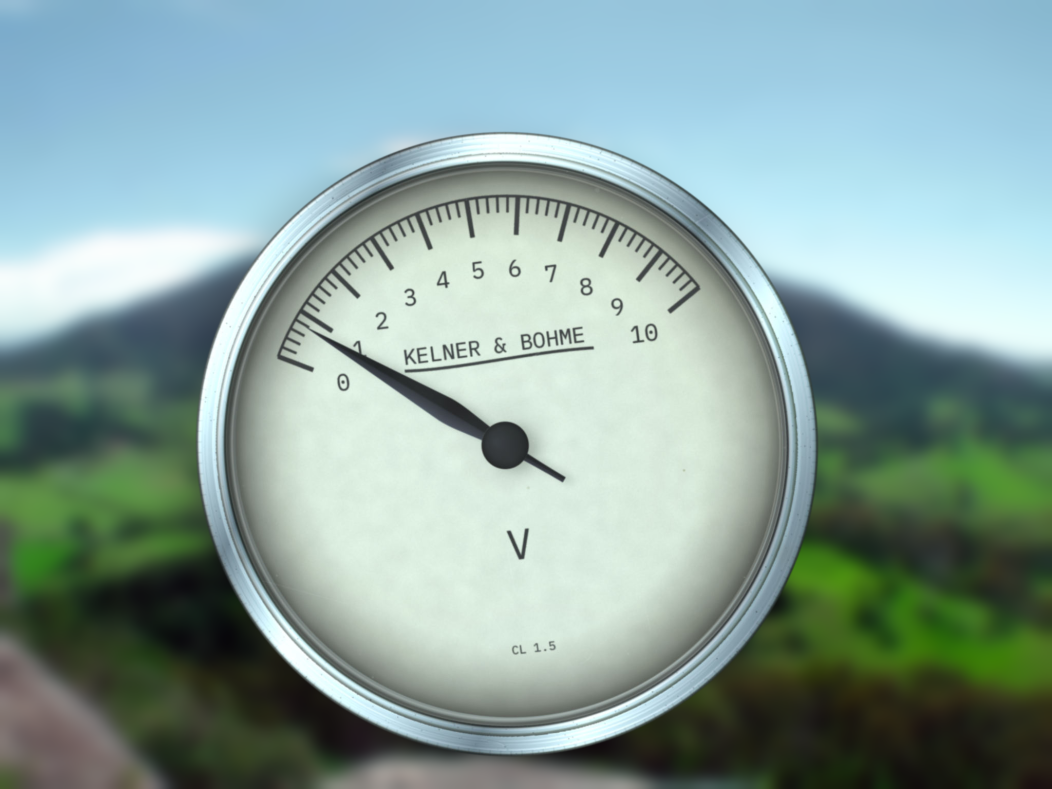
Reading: 0.8
